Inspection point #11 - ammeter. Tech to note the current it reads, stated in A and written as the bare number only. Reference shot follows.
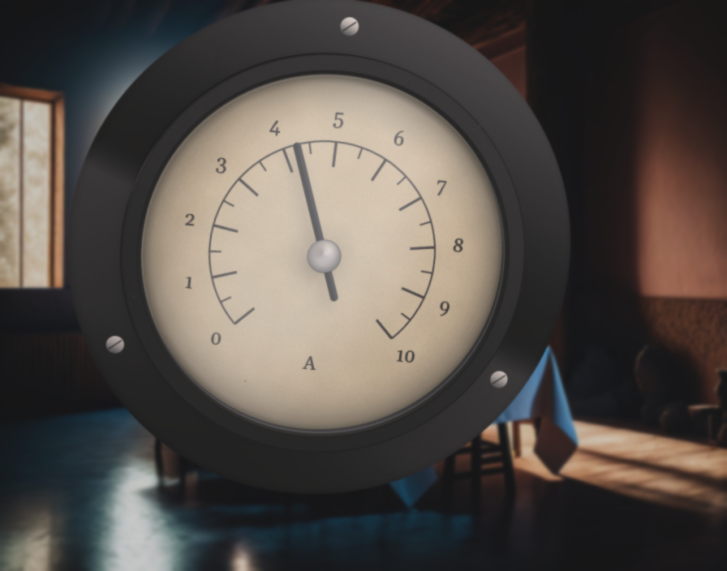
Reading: 4.25
